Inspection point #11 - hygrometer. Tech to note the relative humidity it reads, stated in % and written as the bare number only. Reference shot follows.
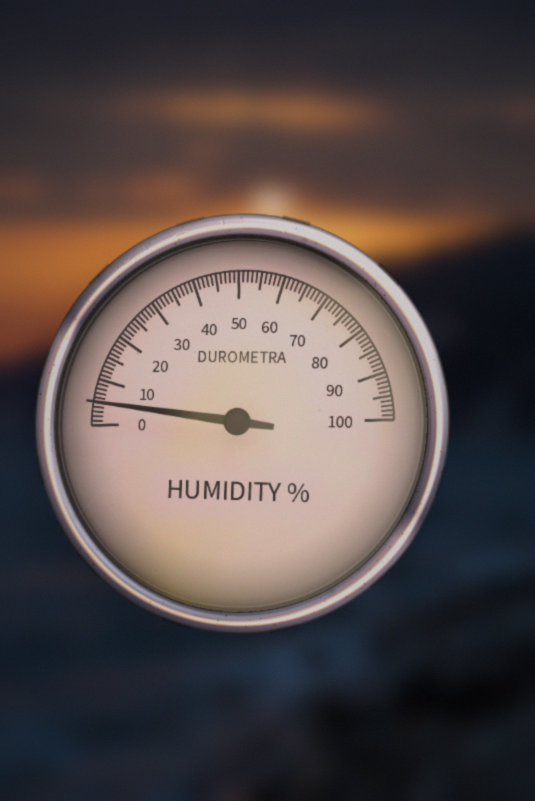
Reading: 5
